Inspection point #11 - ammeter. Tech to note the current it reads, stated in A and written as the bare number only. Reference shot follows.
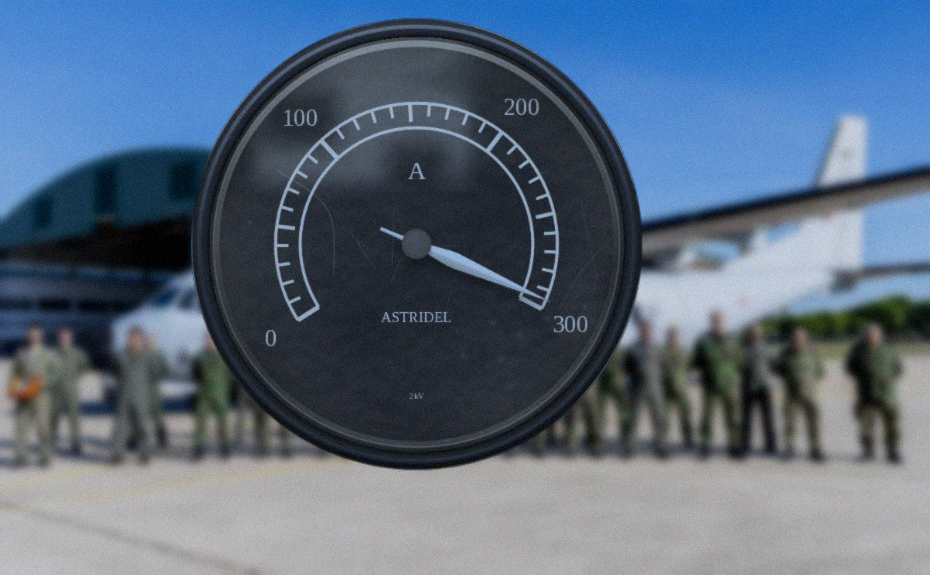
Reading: 295
